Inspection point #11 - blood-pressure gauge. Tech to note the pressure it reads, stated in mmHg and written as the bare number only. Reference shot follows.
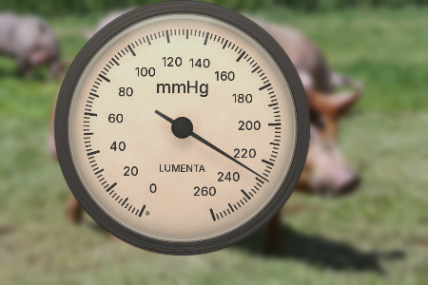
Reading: 228
